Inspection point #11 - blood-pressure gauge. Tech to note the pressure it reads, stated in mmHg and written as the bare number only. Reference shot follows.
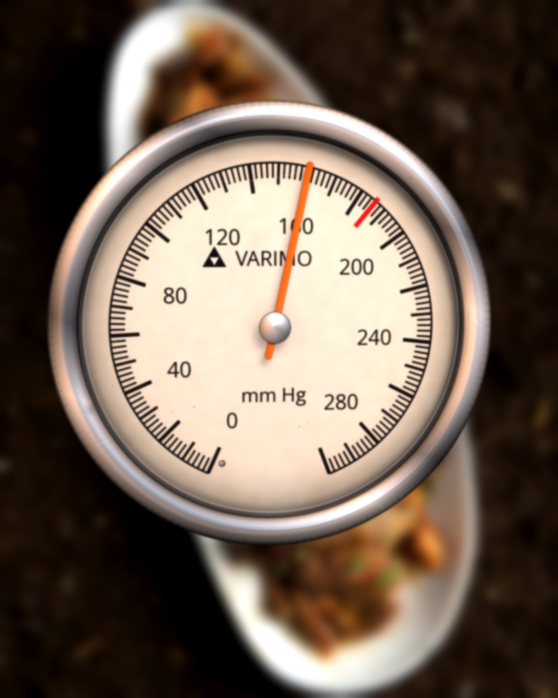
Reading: 160
